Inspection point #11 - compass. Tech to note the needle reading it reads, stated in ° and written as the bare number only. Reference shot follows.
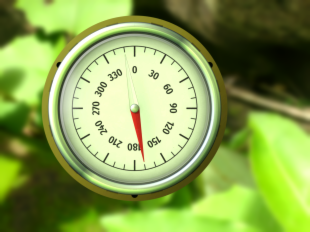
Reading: 170
